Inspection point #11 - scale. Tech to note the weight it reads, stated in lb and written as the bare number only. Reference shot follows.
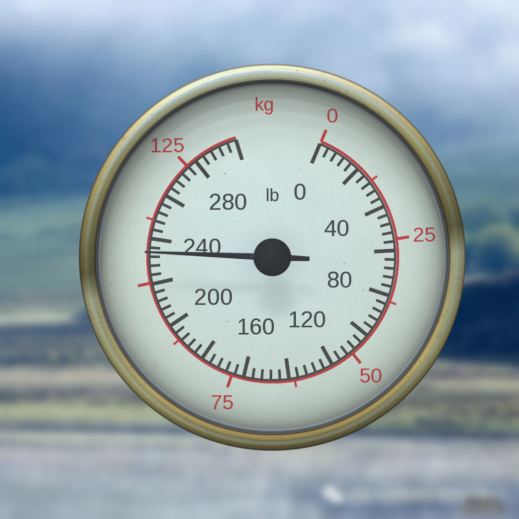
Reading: 234
